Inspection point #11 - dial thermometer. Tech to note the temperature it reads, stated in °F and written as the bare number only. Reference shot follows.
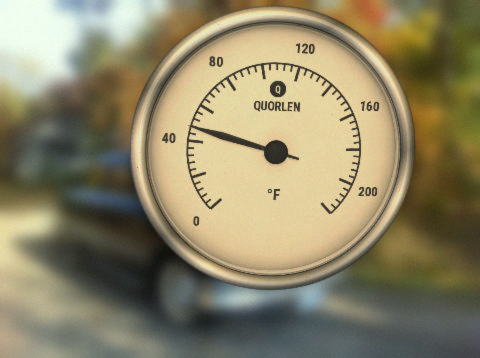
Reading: 48
